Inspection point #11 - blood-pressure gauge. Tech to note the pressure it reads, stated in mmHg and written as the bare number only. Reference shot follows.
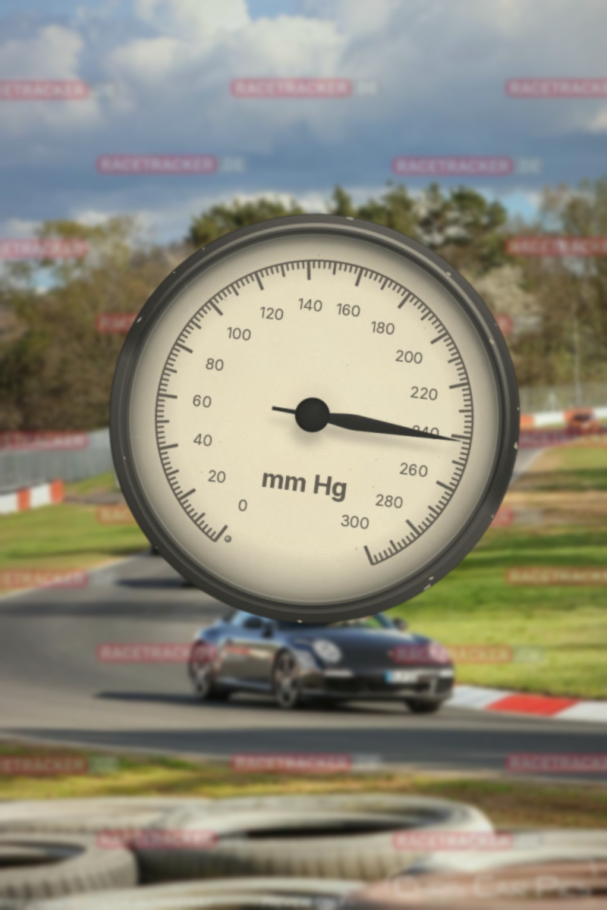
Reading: 242
